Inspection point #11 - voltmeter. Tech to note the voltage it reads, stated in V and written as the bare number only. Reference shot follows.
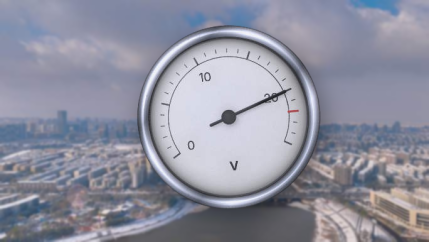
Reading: 20
